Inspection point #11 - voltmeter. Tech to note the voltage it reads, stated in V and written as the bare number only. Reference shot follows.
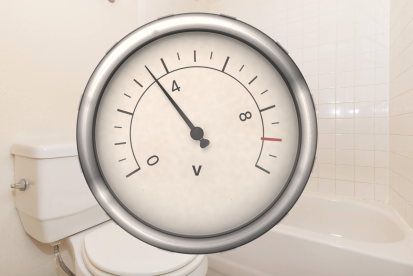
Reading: 3.5
